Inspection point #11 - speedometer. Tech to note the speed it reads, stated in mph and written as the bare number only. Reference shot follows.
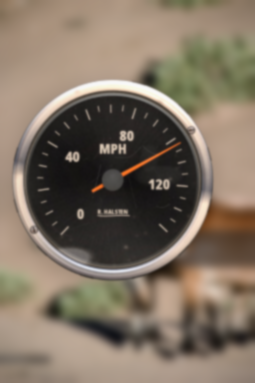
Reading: 102.5
